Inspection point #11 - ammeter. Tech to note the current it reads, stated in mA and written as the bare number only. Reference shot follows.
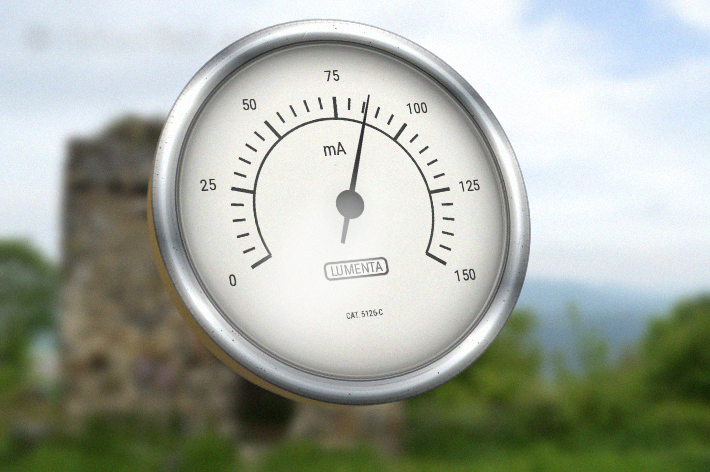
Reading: 85
